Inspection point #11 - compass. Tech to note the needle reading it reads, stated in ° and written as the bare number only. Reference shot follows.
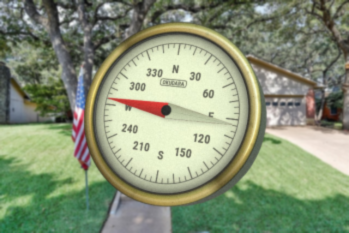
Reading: 275
